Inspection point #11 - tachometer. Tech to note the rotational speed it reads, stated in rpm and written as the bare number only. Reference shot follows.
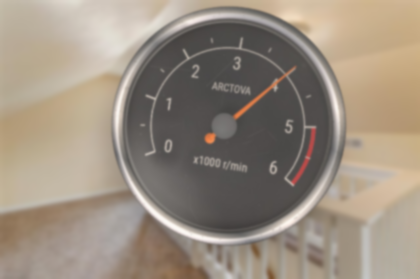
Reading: 4000
